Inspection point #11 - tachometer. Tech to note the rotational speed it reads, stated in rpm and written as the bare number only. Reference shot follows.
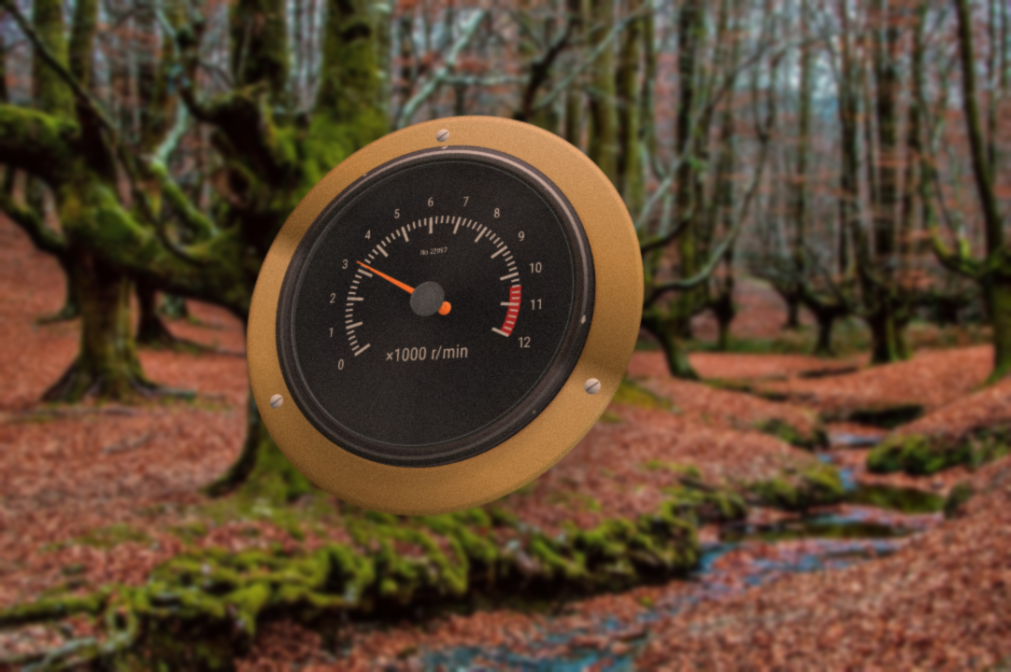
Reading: 3200
